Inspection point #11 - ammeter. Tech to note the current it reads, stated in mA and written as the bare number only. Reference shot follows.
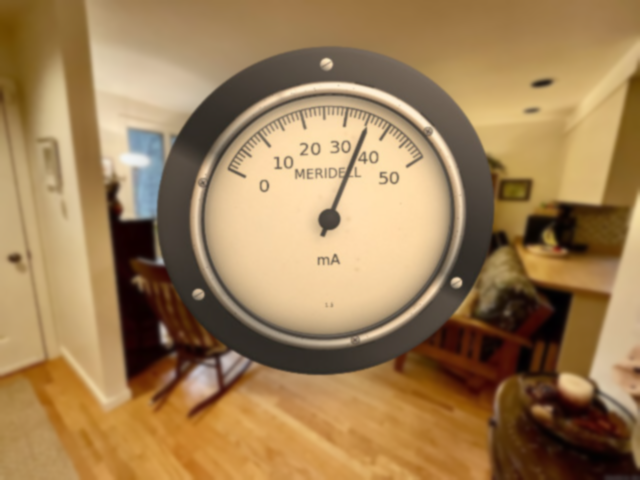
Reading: 35
